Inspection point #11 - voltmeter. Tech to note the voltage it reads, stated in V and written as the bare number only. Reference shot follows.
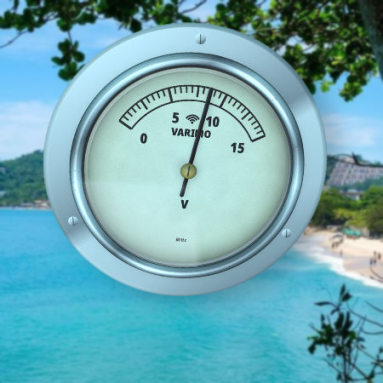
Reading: 8.5
